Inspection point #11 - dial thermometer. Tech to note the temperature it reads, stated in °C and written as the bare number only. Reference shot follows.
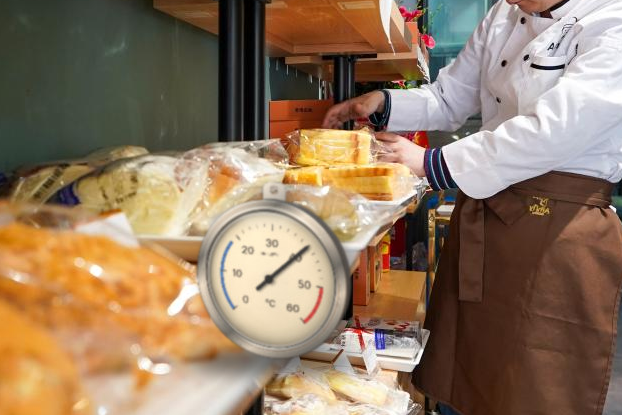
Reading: 40
